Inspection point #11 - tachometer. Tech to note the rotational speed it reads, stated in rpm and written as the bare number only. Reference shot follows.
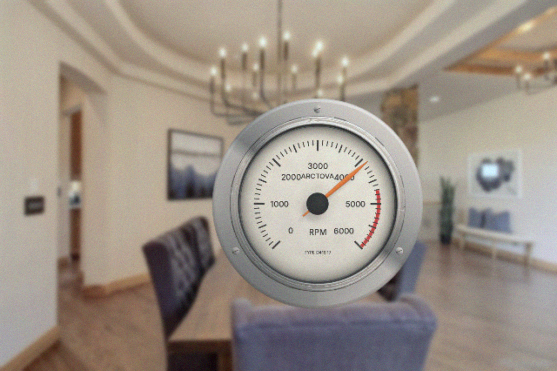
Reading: 4100
